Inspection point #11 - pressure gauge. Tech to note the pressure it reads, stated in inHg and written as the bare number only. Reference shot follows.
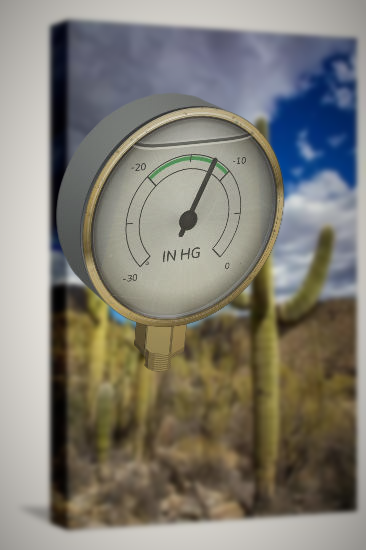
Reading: -12.5
